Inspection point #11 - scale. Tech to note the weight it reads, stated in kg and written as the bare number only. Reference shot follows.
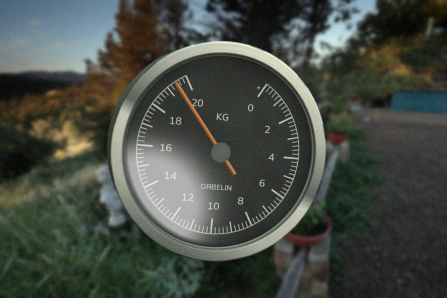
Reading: 19.4
